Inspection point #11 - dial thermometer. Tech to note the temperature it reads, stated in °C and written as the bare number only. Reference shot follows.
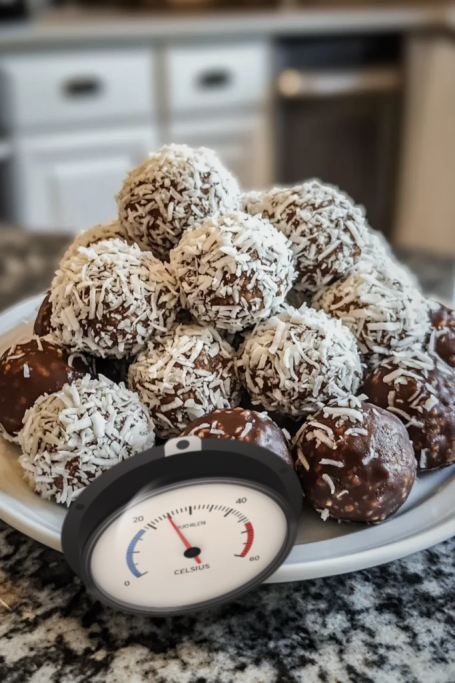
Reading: 25
